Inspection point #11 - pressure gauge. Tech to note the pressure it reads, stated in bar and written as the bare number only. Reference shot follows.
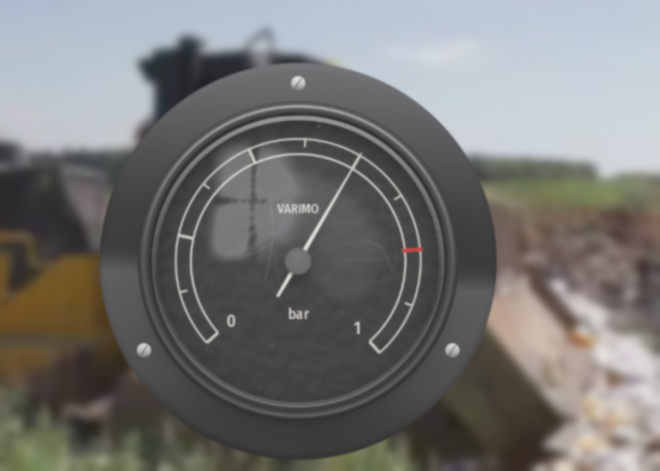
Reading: 0.6
